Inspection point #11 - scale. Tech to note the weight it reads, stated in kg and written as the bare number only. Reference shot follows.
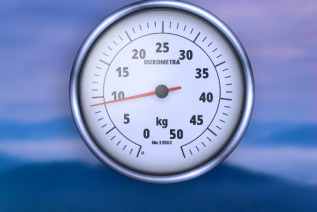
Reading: 9
